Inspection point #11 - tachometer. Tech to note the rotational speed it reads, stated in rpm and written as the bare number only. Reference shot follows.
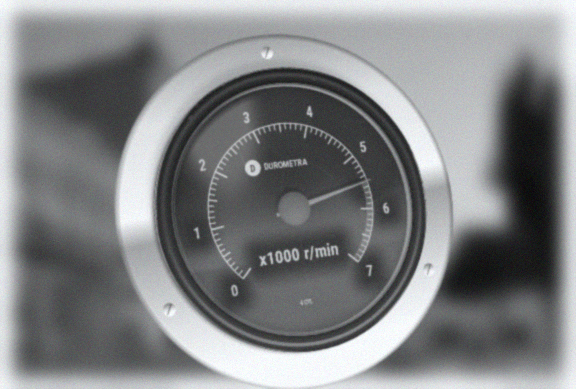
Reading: 5500
